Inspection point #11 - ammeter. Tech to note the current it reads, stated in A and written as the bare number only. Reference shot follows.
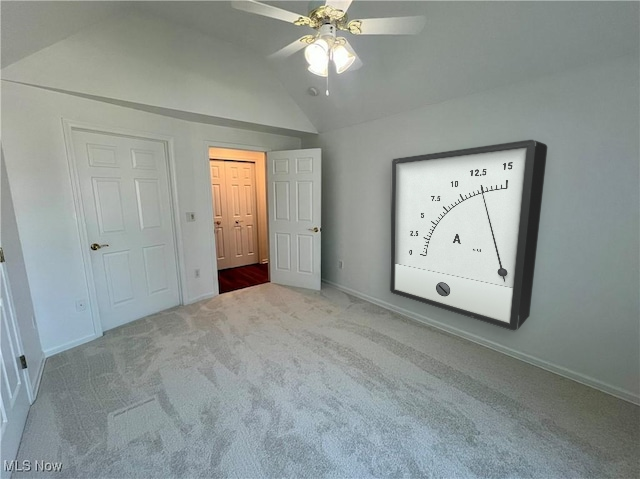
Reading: 12.5
